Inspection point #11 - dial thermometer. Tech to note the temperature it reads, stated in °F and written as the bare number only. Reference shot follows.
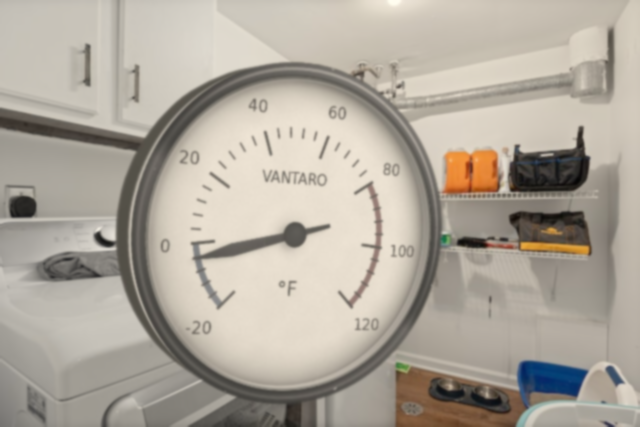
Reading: -4
